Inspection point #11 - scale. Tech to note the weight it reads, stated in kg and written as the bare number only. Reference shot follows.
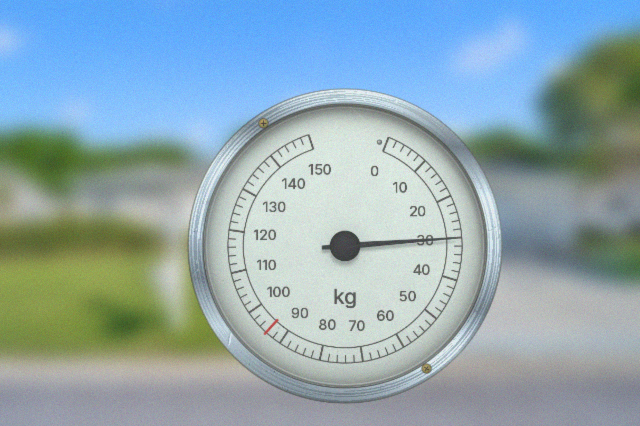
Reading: 30
